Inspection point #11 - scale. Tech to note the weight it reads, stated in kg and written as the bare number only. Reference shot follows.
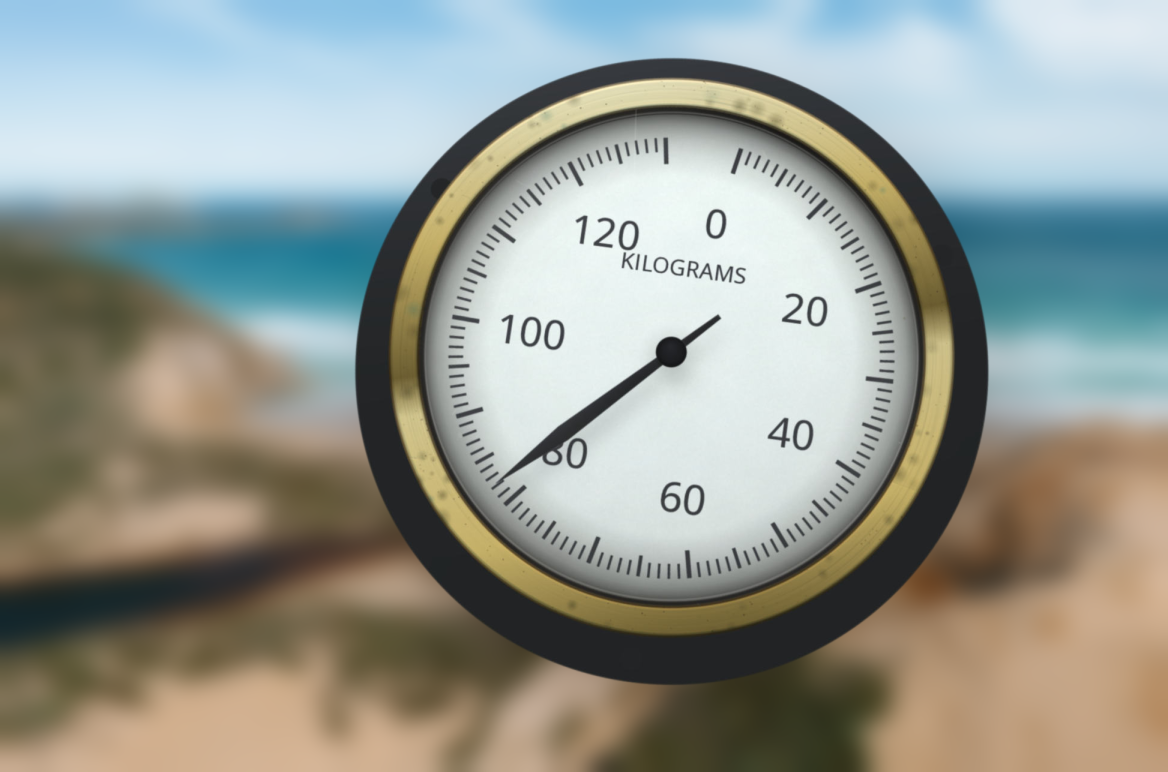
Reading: 82
